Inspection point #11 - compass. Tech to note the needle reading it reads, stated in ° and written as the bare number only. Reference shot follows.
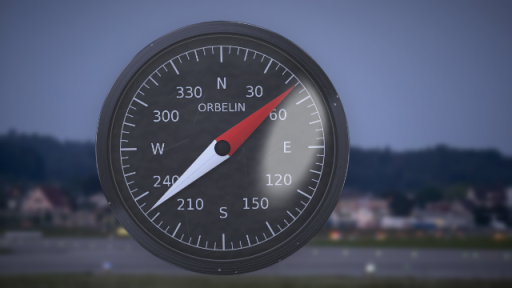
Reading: 50
